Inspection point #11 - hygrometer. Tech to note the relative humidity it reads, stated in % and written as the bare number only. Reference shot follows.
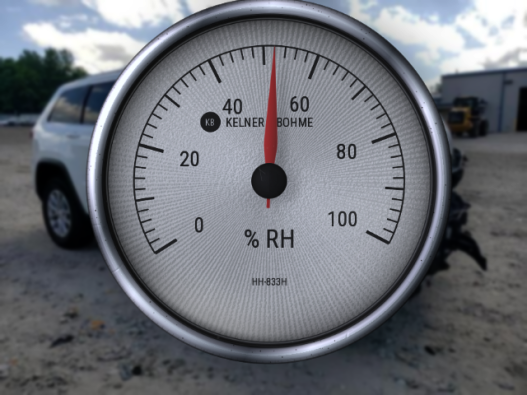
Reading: 52
